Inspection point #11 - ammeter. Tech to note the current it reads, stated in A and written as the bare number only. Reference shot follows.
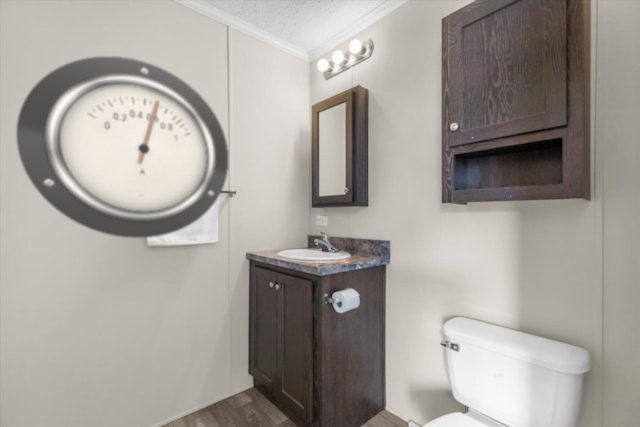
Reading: 0.6
